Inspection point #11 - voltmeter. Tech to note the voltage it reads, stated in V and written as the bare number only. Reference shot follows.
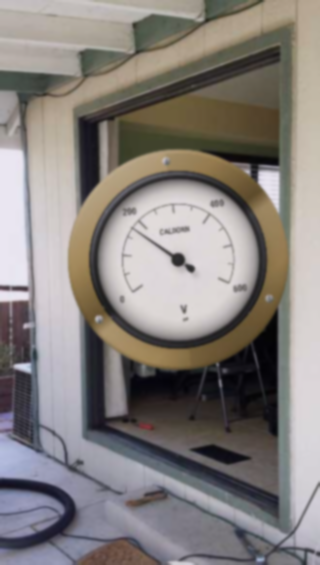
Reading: 175
